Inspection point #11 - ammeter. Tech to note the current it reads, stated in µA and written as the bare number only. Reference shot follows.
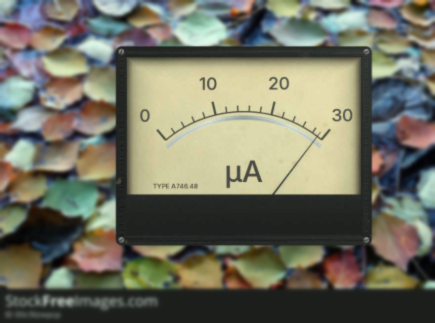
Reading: 29
